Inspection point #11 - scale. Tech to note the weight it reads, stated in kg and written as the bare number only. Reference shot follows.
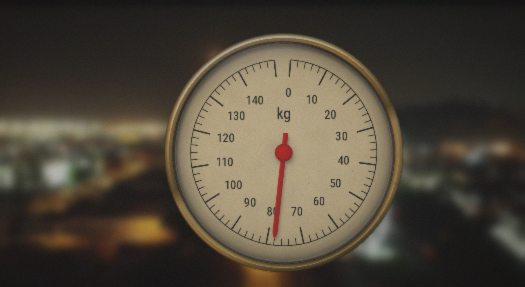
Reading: 78
